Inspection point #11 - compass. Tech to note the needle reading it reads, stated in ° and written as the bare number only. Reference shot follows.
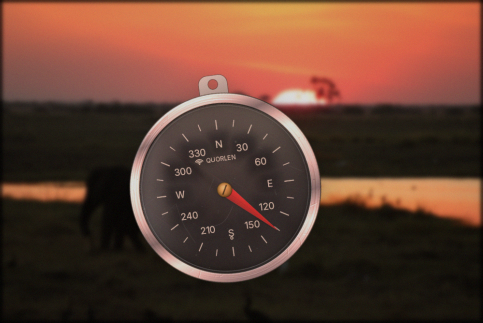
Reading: 135
